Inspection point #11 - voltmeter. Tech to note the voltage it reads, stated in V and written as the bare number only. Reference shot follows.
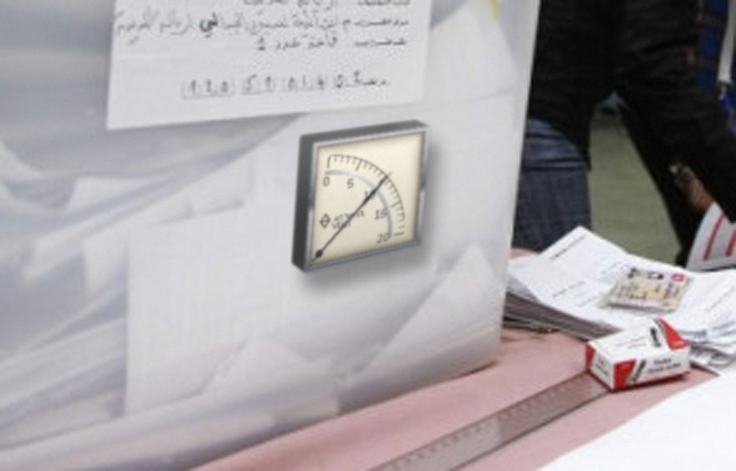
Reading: 10
